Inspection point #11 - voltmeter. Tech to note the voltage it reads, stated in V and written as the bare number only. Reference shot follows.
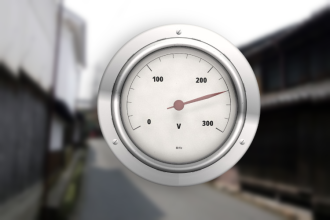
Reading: 240
